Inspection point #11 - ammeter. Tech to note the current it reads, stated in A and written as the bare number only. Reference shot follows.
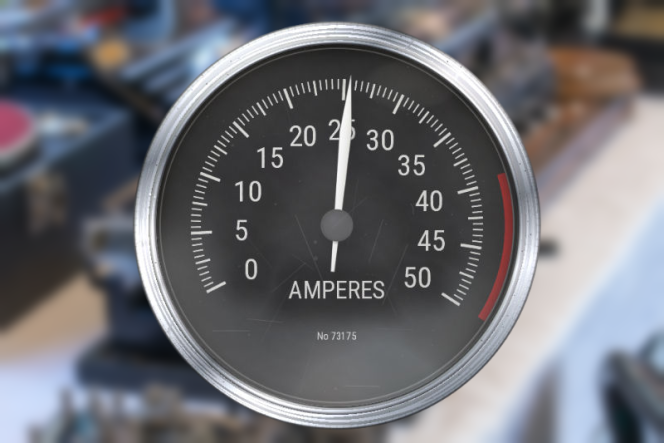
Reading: 25.5
